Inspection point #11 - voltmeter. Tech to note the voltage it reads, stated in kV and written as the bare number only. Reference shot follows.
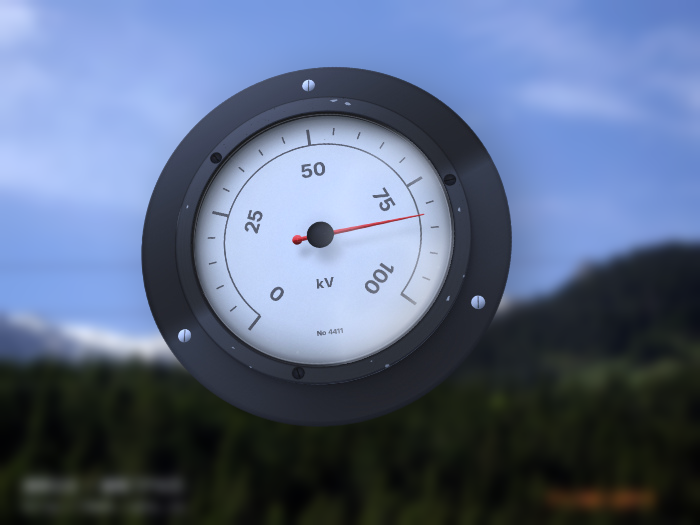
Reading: 82.5
